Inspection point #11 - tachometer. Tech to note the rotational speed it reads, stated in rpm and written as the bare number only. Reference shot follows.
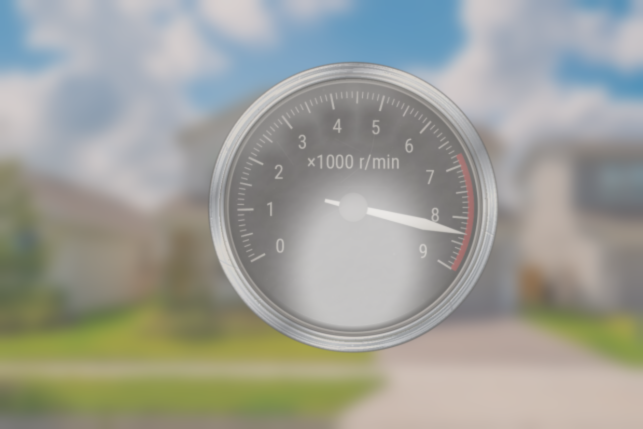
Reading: 8300
